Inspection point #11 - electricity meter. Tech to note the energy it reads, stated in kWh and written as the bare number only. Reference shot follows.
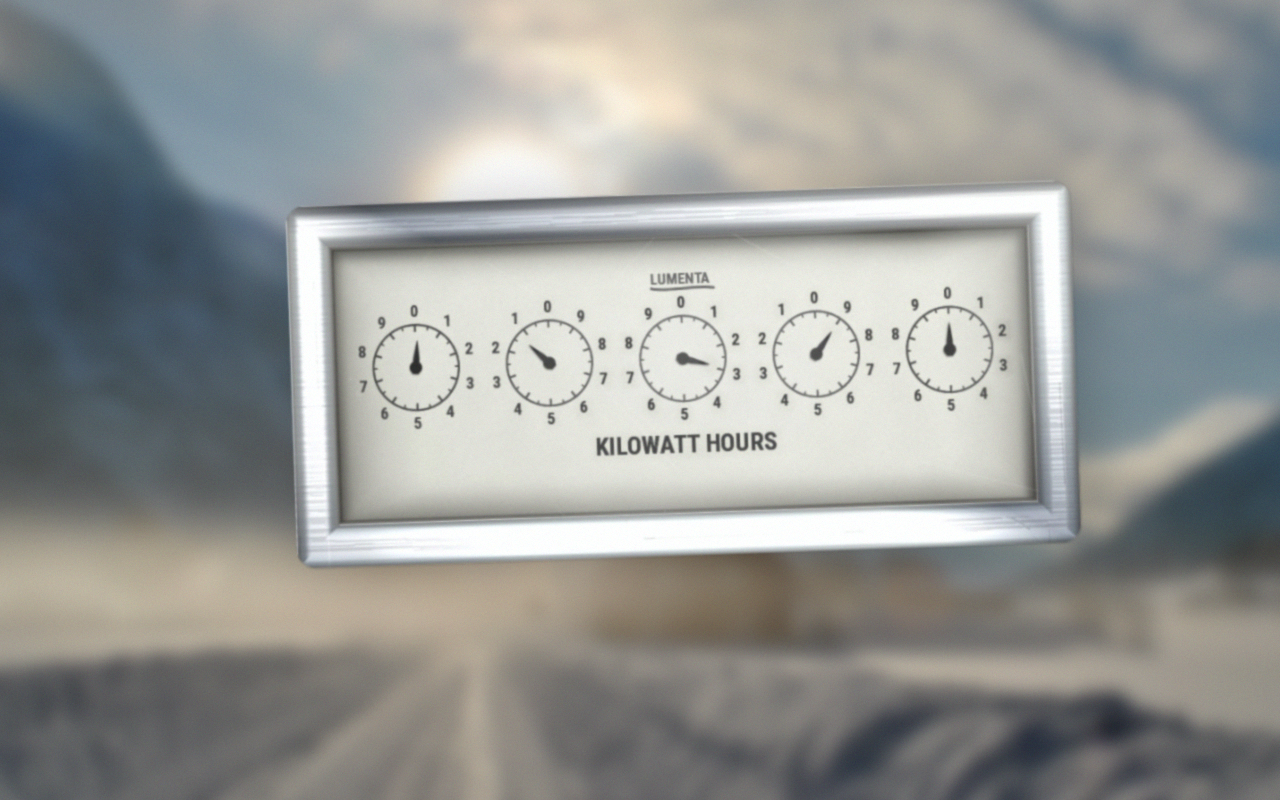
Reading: 1290
